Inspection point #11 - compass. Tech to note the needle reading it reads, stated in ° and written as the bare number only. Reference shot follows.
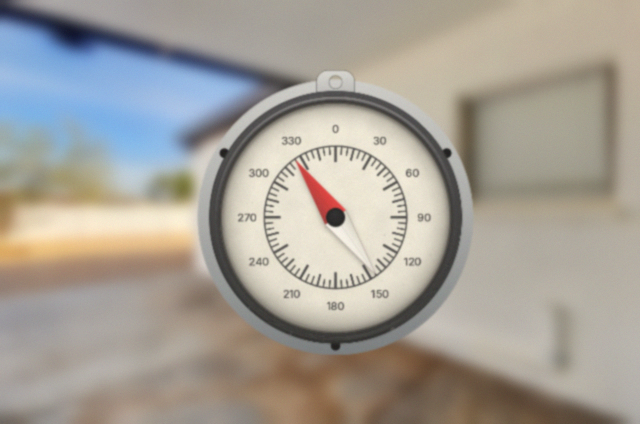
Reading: 325
